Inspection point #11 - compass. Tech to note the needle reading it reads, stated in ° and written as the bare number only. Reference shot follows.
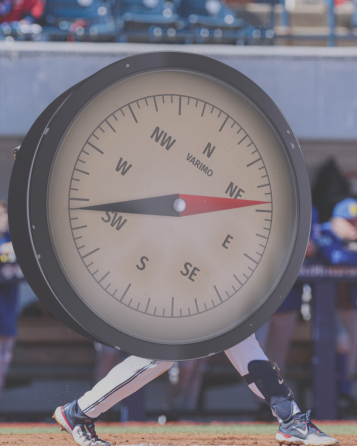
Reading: 55
